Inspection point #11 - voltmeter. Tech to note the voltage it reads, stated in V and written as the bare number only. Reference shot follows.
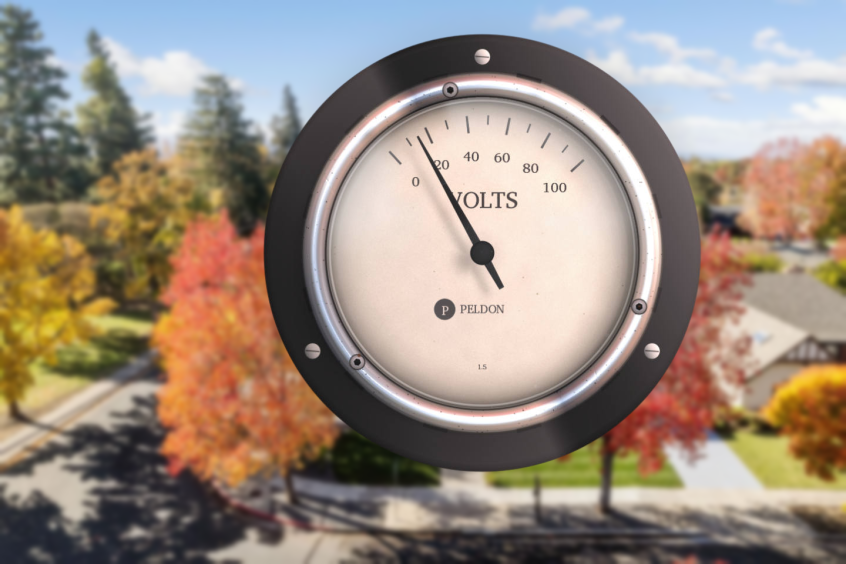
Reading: 15
